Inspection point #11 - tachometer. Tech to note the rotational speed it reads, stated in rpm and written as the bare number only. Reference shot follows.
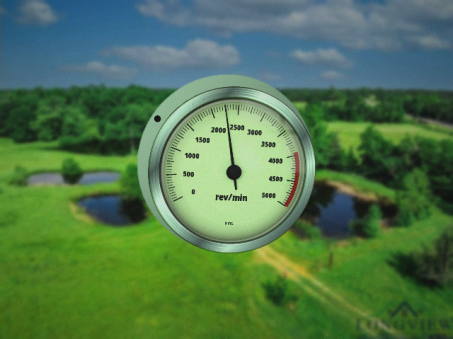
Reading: 2250
